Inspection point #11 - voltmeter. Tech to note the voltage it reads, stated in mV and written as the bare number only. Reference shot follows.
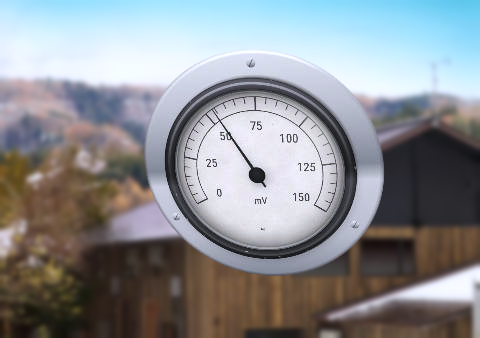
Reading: 55
